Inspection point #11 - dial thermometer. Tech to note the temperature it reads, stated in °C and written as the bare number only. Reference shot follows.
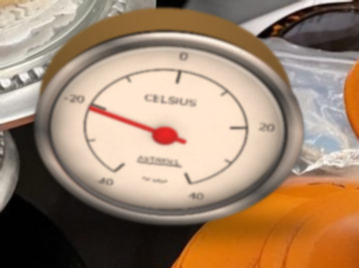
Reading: -20
